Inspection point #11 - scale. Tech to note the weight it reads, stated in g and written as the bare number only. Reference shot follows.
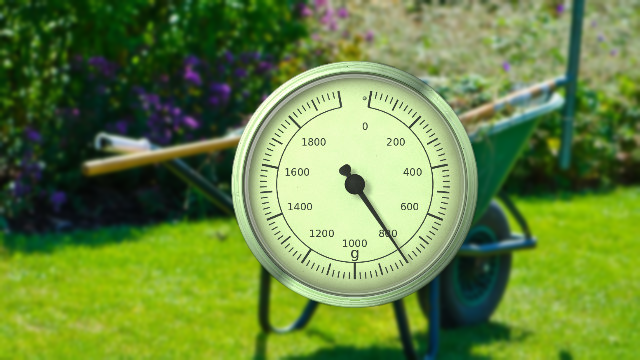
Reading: 800
